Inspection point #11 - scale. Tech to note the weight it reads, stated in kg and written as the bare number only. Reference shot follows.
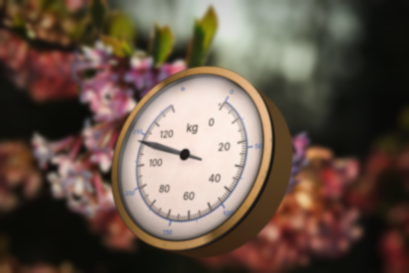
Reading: 110
